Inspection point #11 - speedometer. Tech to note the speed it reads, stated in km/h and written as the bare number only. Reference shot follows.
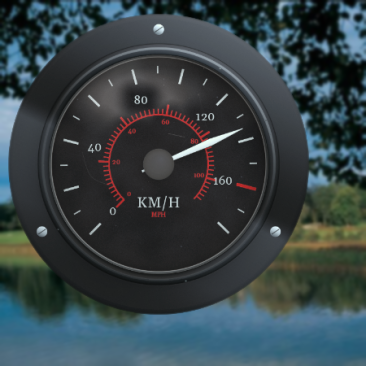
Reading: 135
